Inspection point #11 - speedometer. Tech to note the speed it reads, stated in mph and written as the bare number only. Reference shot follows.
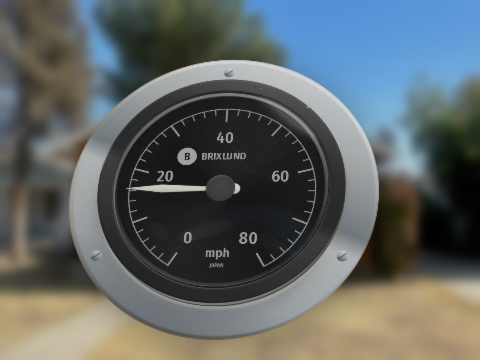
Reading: 16
